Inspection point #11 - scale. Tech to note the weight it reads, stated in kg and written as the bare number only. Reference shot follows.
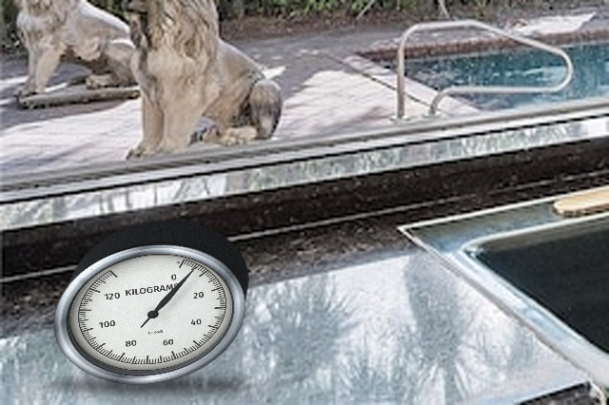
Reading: 5
